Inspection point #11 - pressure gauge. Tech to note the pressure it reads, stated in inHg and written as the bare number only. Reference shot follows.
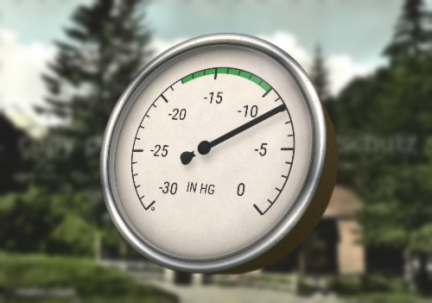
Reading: -8
